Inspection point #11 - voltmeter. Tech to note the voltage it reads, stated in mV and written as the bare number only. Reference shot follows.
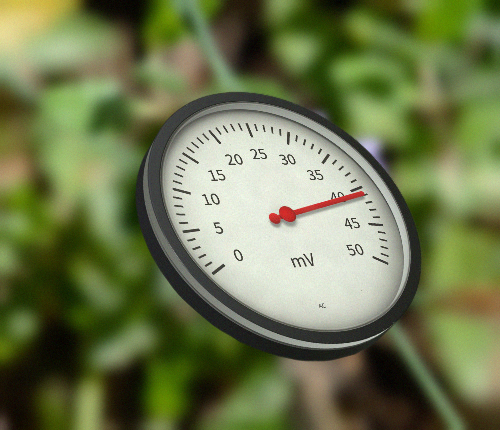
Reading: 41
